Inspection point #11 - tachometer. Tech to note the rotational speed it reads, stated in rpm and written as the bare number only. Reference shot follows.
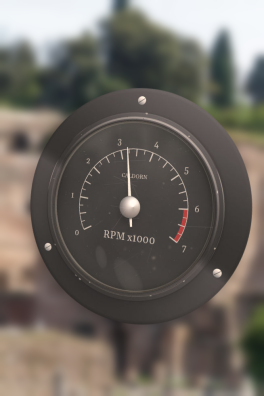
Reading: 3250
